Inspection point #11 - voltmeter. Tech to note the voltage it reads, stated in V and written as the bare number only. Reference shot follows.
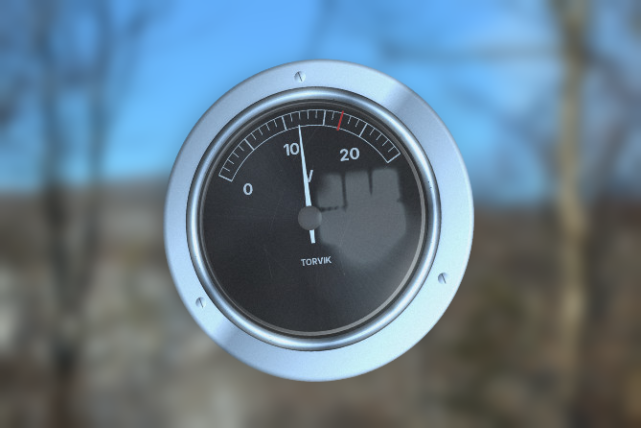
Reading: 12
